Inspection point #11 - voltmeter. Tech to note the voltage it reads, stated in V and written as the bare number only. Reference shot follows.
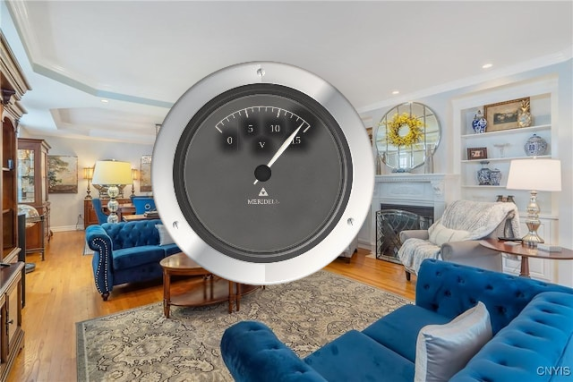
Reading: 14
